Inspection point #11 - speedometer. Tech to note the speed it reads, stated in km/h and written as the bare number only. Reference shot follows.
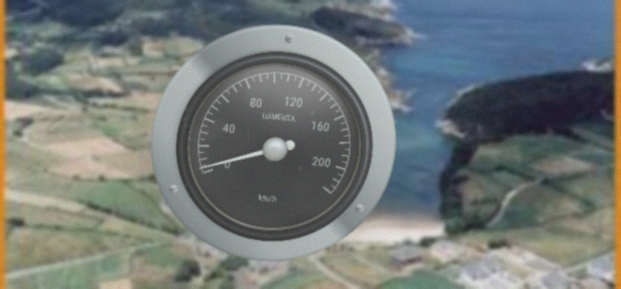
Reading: 5
